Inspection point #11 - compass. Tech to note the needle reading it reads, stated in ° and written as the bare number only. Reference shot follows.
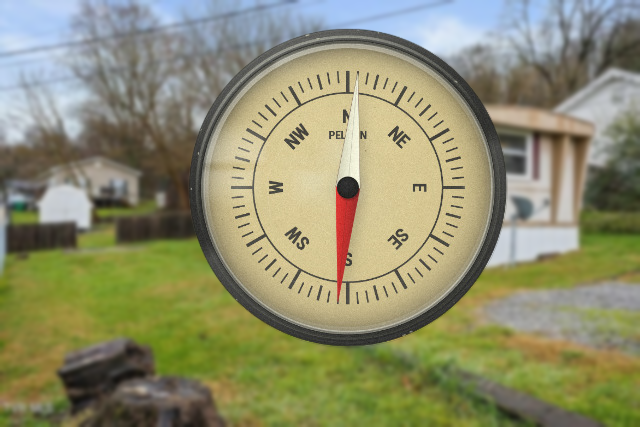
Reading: 185
